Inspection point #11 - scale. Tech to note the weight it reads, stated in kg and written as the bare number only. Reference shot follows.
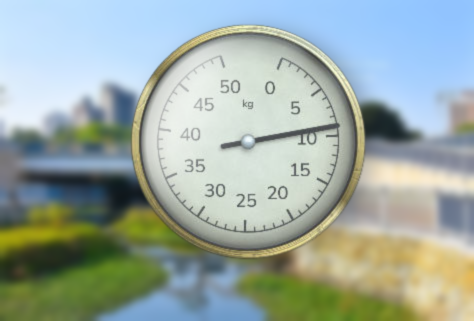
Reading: 9
